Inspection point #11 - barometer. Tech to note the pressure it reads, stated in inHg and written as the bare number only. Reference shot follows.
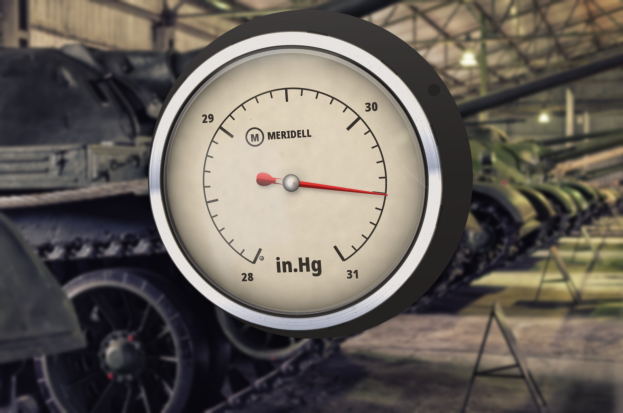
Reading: 30.5
